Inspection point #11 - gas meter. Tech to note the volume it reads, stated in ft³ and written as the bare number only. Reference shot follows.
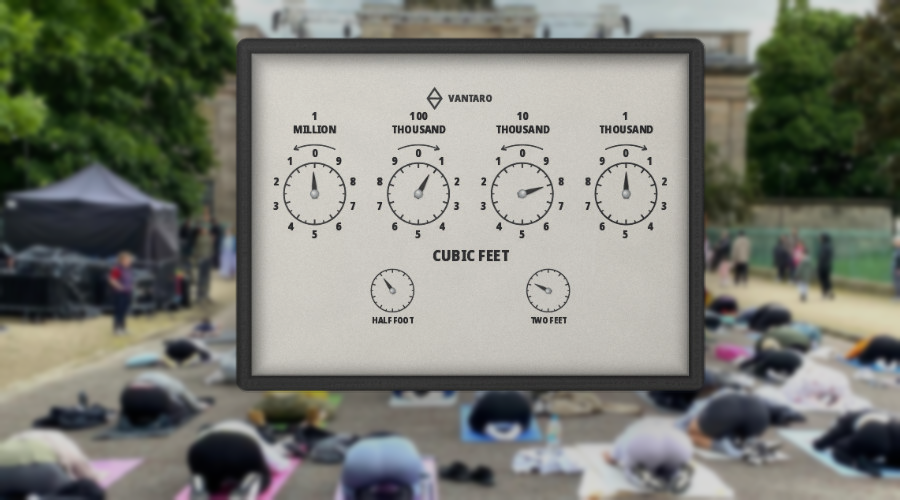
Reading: 8000
